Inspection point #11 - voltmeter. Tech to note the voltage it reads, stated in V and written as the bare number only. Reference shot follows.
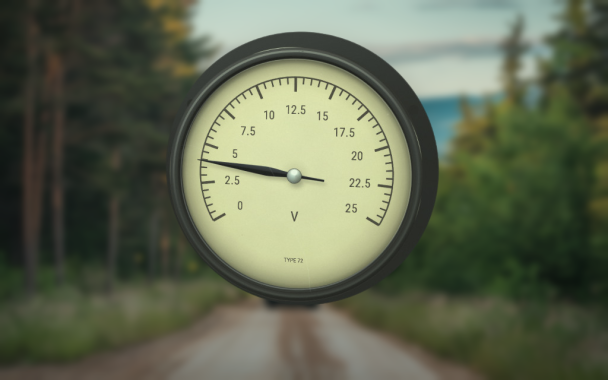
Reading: 4
